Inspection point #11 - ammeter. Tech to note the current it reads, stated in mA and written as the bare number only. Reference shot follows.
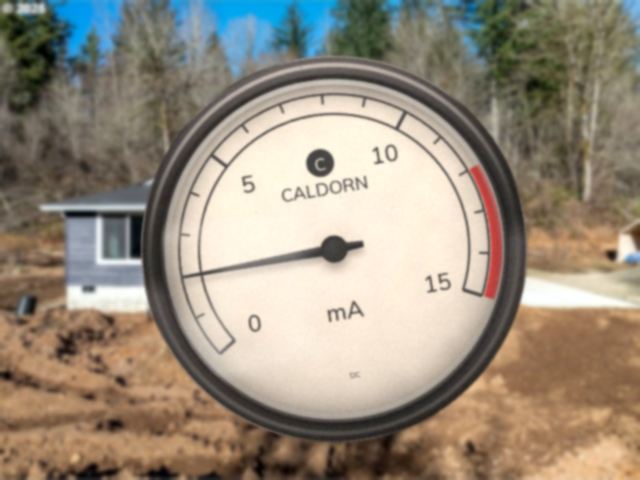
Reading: 2
